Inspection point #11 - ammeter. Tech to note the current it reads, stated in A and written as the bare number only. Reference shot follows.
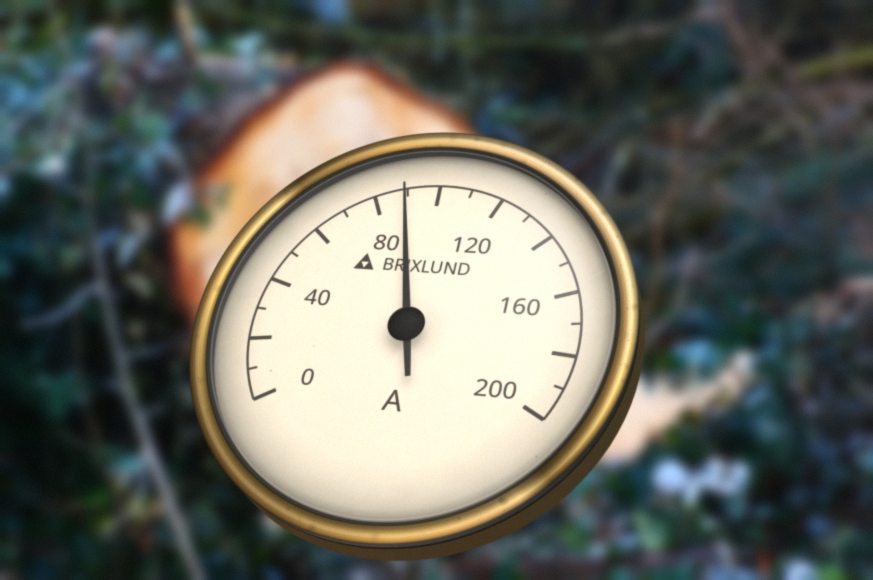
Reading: 90
